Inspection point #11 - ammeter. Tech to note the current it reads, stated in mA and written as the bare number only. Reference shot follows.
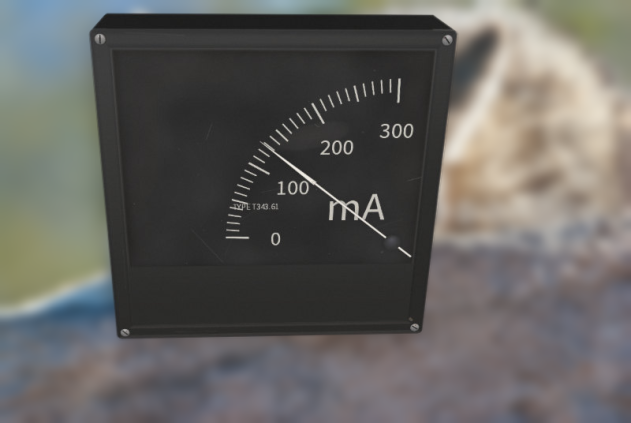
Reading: 130
